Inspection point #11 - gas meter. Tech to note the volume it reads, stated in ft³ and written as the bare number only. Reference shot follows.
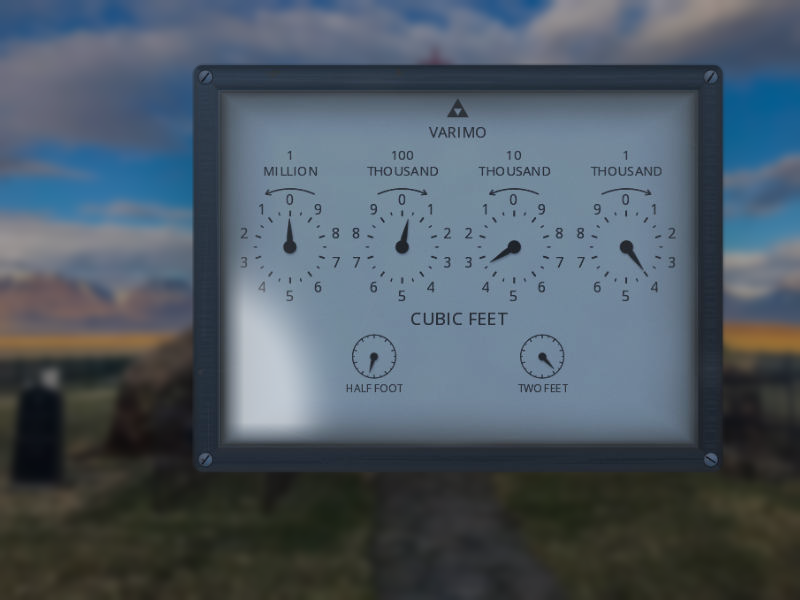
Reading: 3400
